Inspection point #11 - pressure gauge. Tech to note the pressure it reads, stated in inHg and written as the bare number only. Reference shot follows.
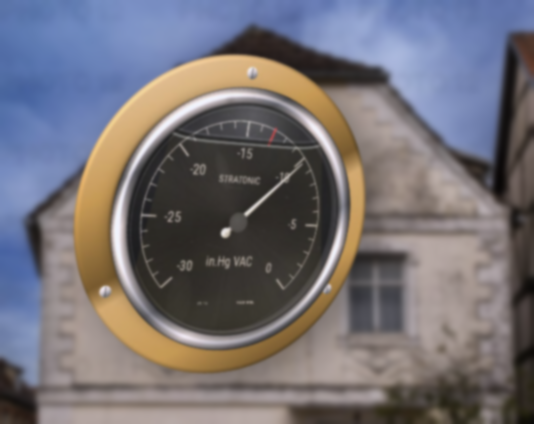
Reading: -10
